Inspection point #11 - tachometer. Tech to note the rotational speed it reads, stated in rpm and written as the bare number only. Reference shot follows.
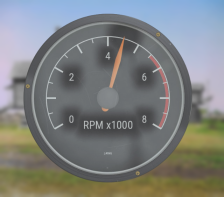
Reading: 4500
